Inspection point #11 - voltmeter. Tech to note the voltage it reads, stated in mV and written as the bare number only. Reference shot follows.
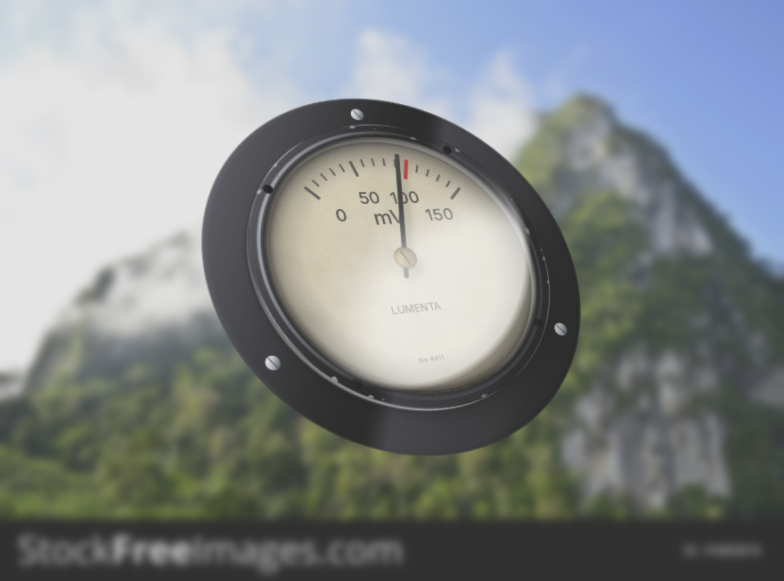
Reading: 90
